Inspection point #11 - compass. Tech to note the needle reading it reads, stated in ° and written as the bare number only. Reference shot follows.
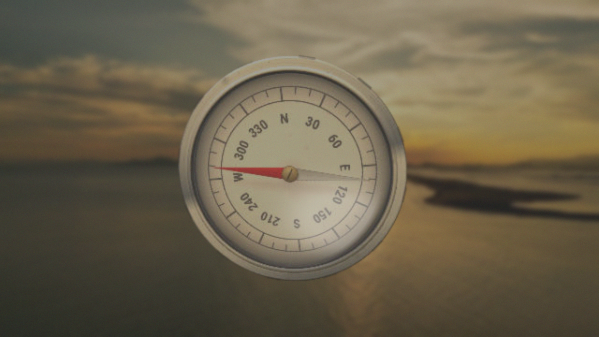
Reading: 280
